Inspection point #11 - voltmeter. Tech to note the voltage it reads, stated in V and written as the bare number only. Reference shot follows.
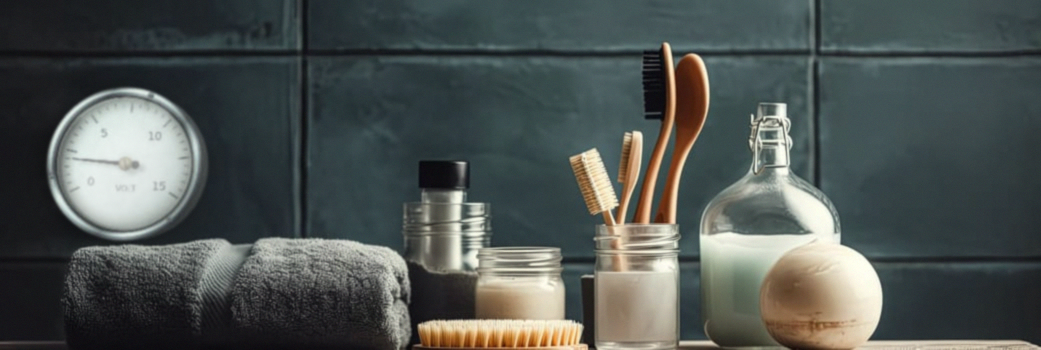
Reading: 2
